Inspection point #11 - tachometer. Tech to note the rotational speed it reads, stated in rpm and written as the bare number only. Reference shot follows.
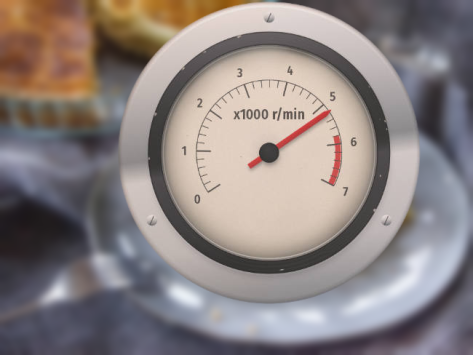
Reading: 5200
